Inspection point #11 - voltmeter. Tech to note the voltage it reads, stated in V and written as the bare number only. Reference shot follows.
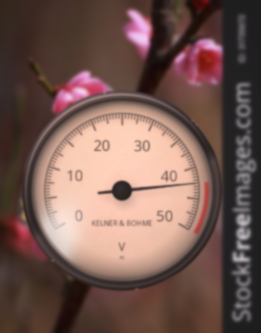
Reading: 42.5
